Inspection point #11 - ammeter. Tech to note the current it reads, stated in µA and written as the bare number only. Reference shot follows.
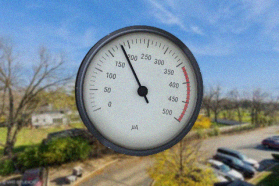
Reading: 180
